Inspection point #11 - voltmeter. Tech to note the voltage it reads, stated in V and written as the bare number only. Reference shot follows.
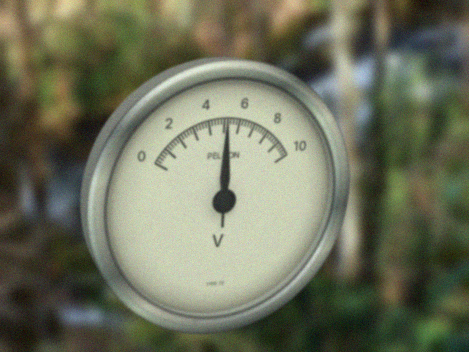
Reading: 5
